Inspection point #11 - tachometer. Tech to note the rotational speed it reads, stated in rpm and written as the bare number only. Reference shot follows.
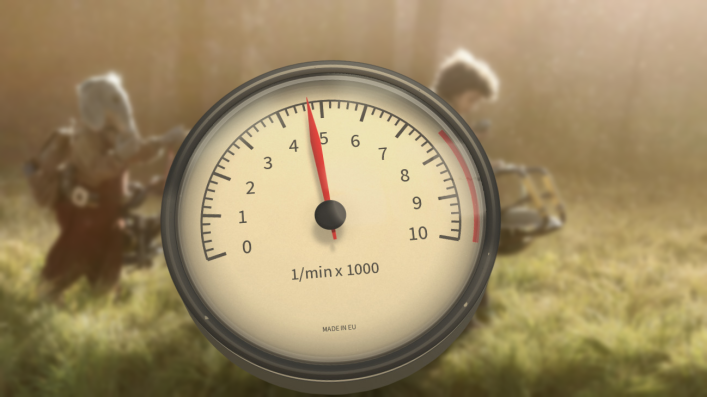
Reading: 4700
